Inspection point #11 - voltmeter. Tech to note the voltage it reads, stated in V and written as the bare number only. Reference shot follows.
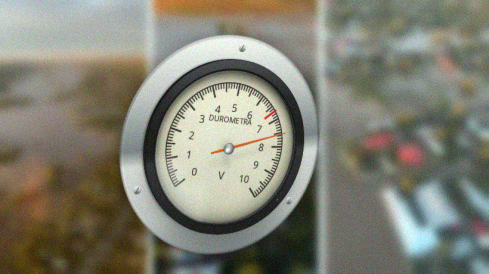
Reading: 7.5
